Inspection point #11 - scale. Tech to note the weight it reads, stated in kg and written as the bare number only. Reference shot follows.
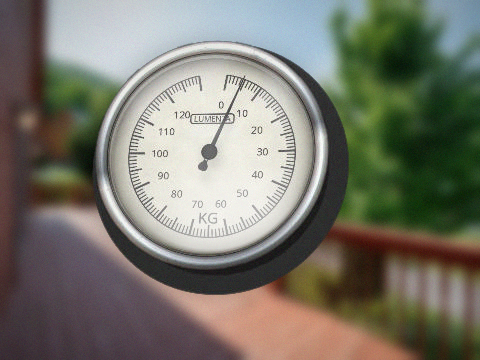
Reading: 5
